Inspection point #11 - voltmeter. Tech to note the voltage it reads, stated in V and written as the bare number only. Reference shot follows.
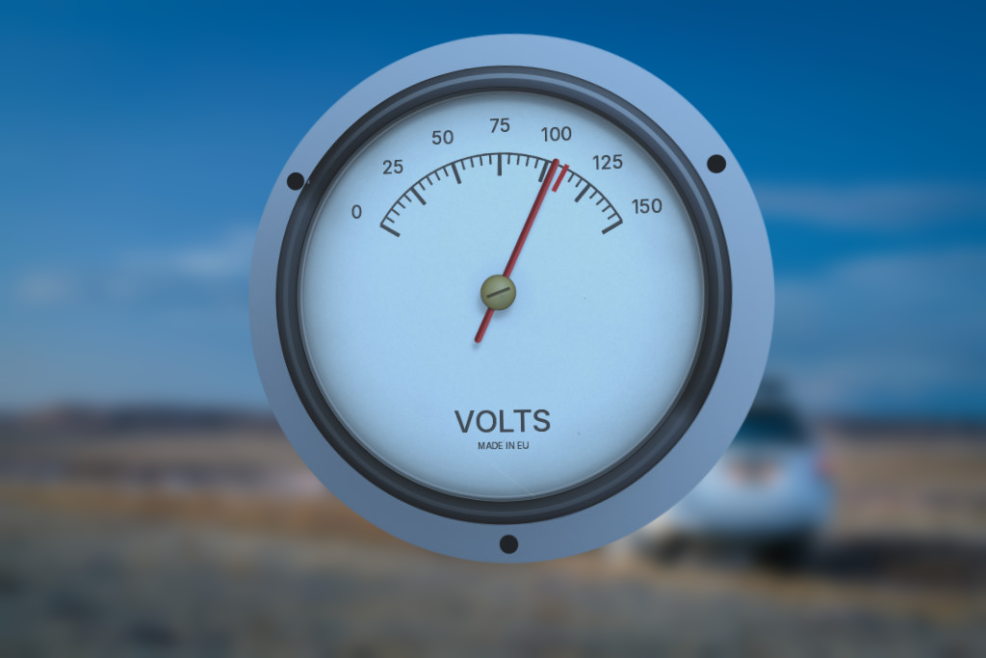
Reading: 105
